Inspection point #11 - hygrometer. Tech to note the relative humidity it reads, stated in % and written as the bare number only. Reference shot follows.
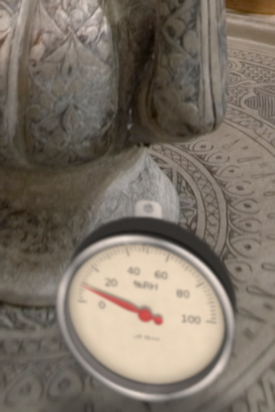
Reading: 10
